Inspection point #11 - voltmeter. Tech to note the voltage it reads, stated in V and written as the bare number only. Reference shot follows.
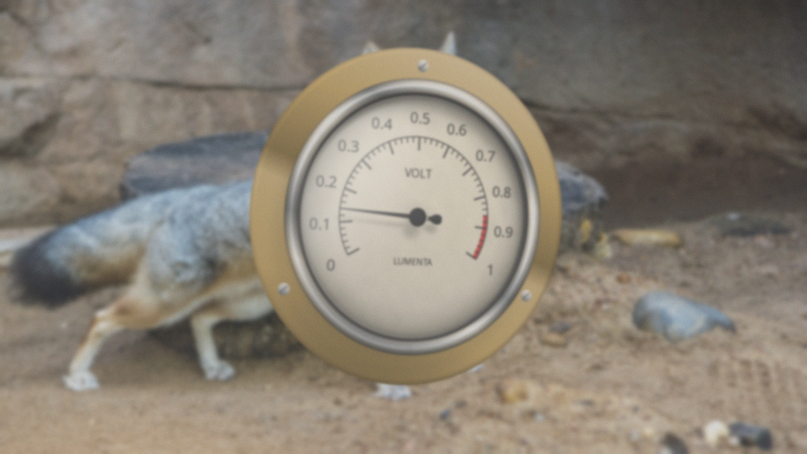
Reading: 0.14
